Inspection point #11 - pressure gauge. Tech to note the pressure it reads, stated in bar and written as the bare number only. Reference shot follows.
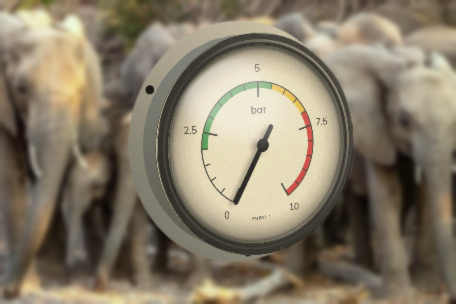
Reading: 0
